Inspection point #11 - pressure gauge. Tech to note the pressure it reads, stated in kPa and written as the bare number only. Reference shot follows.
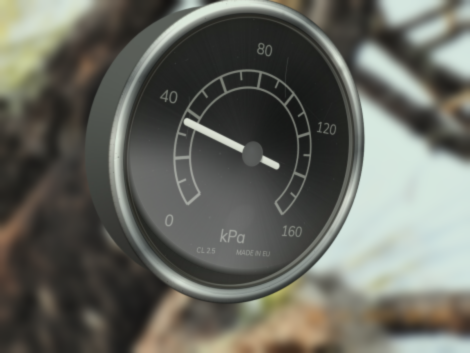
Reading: 35
